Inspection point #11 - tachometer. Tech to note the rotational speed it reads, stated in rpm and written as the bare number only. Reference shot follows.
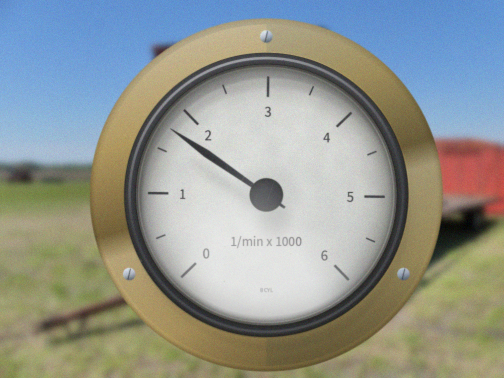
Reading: 1750
